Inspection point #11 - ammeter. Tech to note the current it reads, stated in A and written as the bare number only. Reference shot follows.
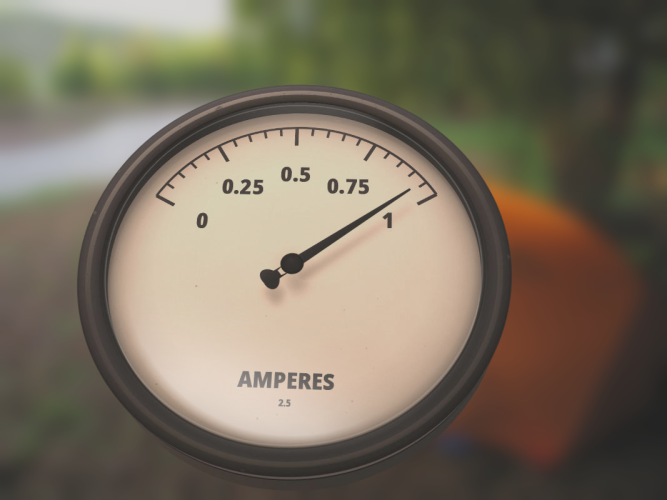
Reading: 0.95
